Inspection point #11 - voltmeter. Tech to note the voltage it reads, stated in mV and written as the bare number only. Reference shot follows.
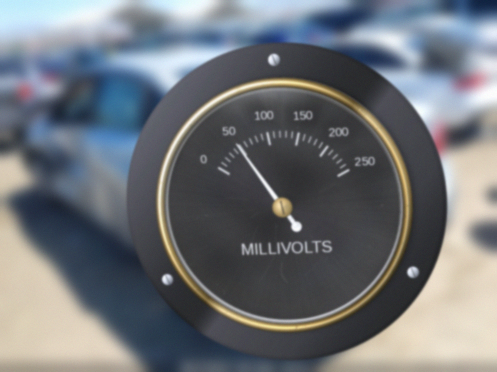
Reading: 50
